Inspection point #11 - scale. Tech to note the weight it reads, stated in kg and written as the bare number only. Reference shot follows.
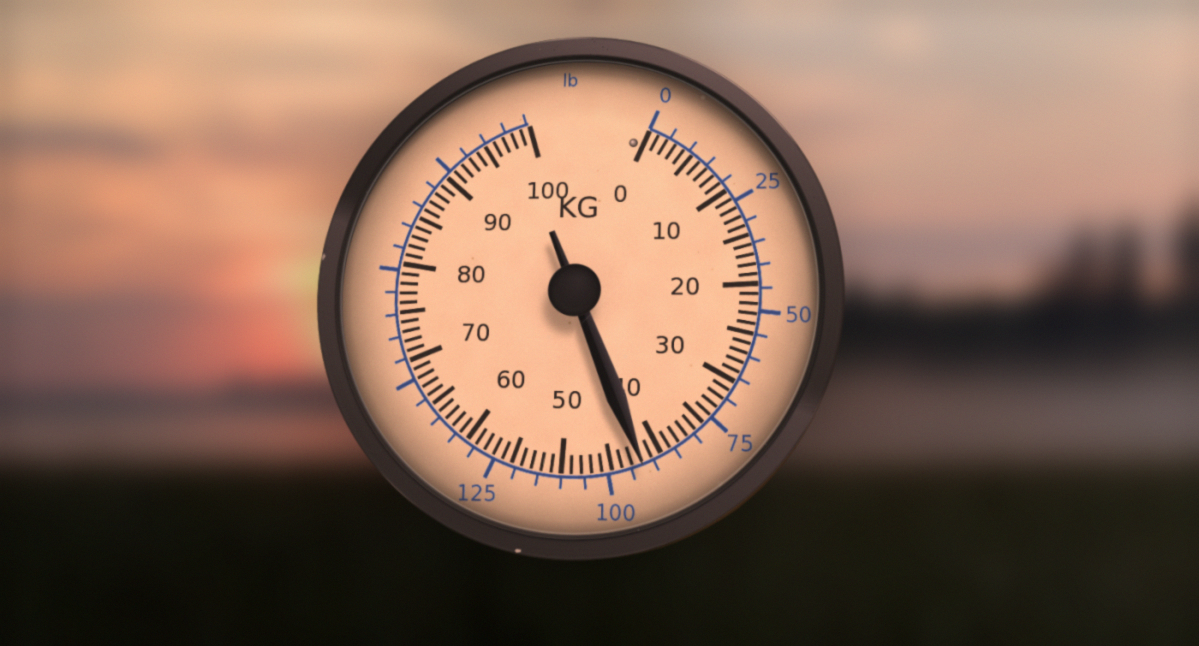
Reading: 42
